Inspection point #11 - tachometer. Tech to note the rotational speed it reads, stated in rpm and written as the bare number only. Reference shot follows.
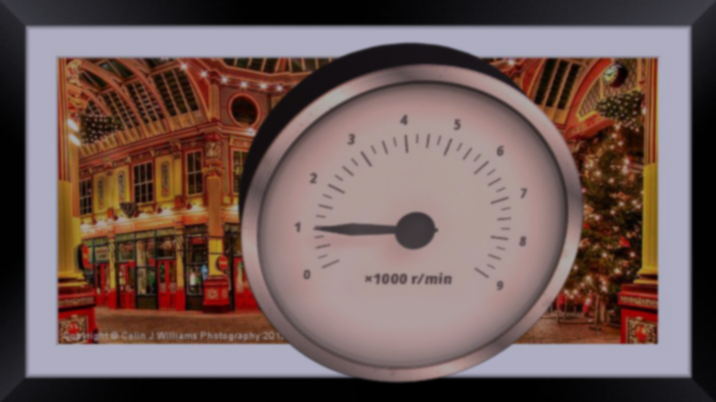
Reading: 1000
